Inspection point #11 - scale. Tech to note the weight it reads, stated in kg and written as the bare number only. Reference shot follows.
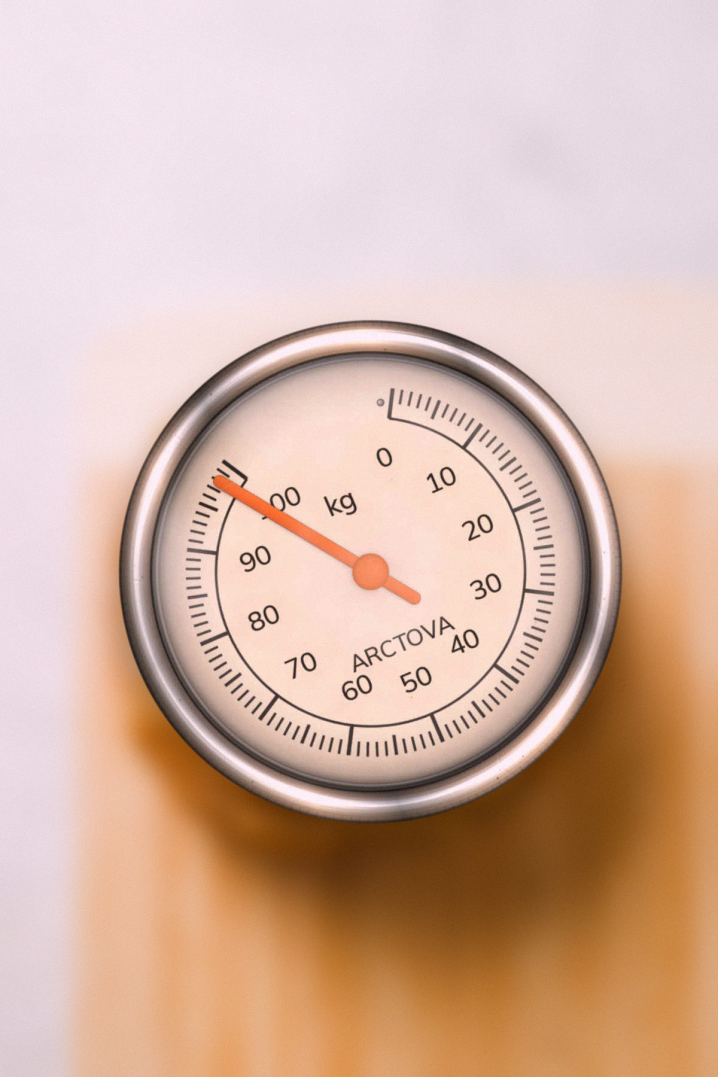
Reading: 98
